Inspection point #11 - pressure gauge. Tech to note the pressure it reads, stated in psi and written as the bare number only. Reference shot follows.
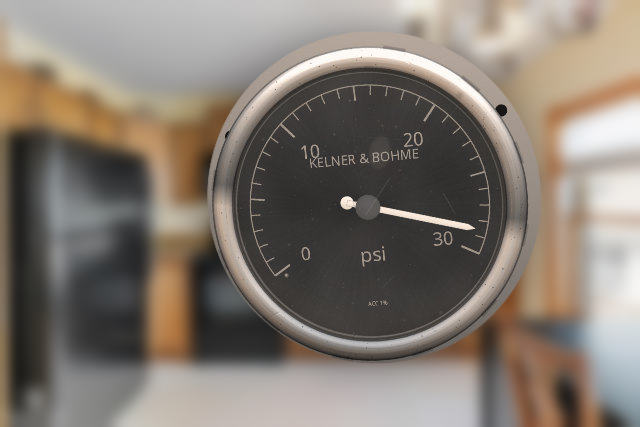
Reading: 28.5
